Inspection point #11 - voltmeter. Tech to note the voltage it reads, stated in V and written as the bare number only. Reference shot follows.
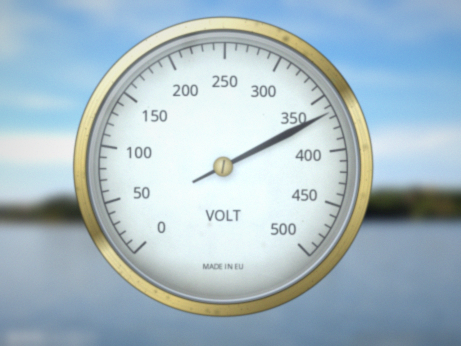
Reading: 365
